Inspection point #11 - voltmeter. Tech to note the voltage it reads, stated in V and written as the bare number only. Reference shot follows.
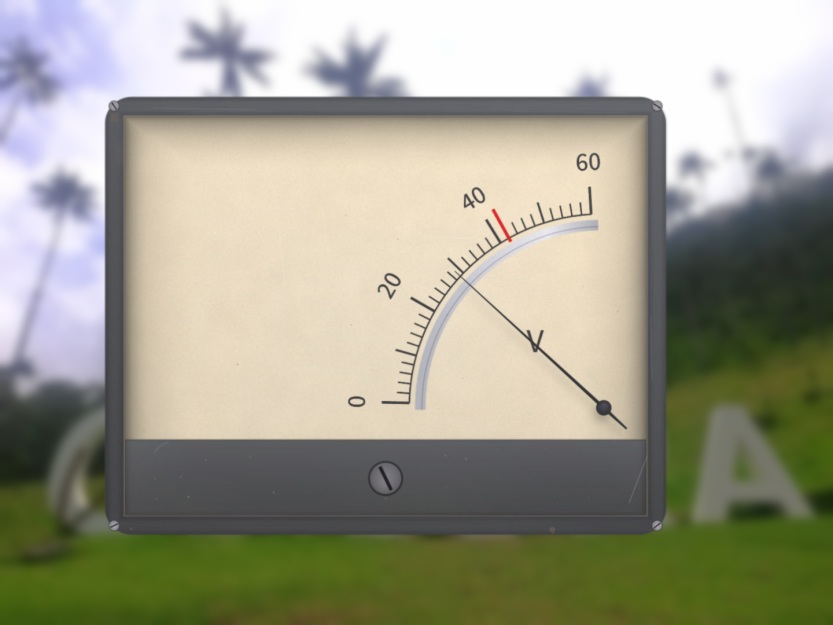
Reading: 29
